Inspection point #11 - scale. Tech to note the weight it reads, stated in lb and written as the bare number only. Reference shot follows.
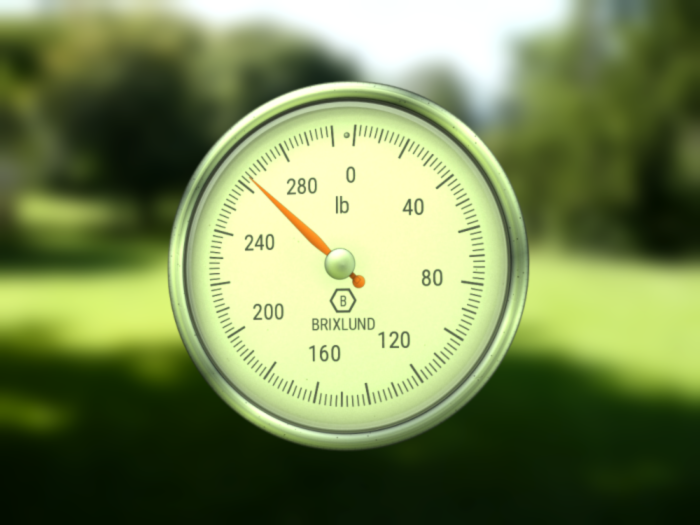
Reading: 264
